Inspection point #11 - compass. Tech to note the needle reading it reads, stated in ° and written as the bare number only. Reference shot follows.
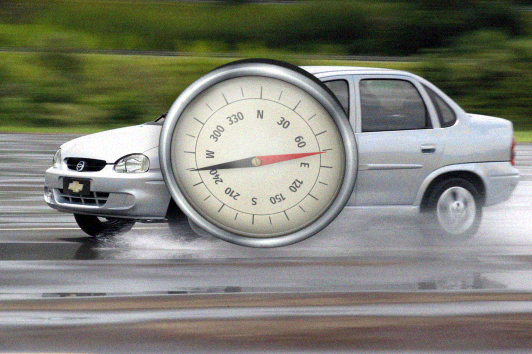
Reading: 75
